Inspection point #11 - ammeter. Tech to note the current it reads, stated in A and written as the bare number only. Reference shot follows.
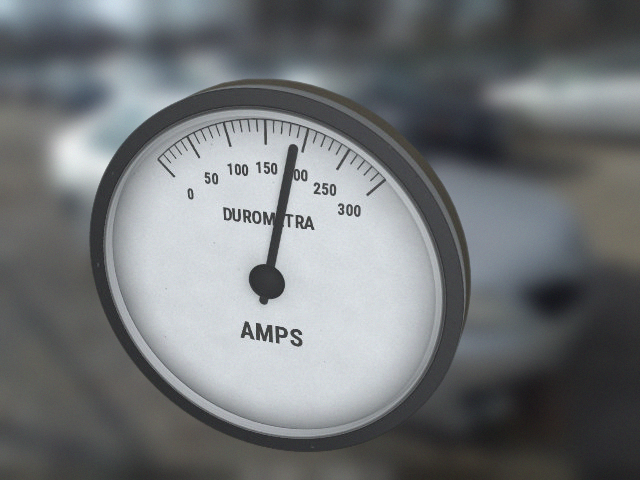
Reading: 190
